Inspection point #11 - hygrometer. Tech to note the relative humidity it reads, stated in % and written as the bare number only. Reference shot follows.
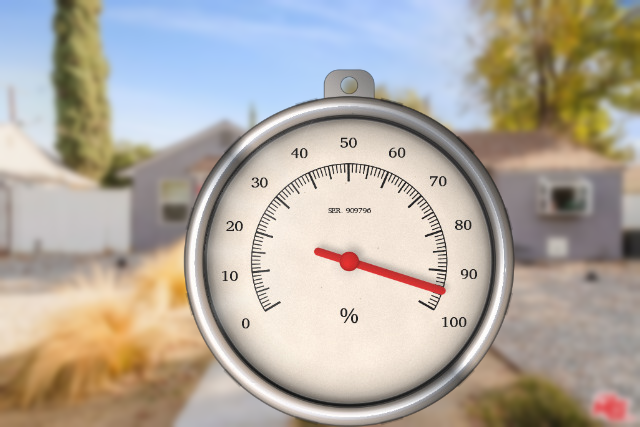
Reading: 95
